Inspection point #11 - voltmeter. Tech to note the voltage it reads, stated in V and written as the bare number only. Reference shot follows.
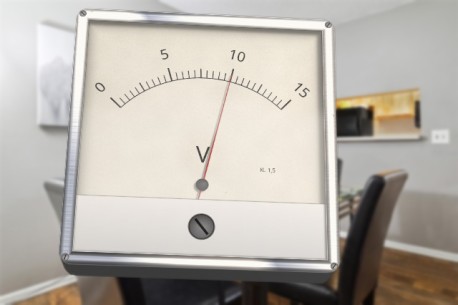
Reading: 10
